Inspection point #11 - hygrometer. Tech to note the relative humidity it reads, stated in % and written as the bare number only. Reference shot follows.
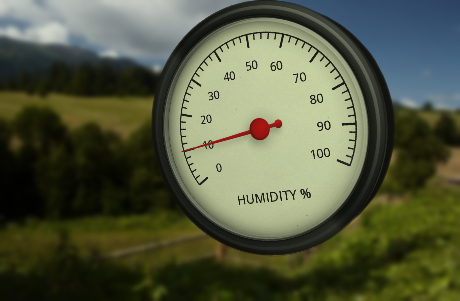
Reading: 10
